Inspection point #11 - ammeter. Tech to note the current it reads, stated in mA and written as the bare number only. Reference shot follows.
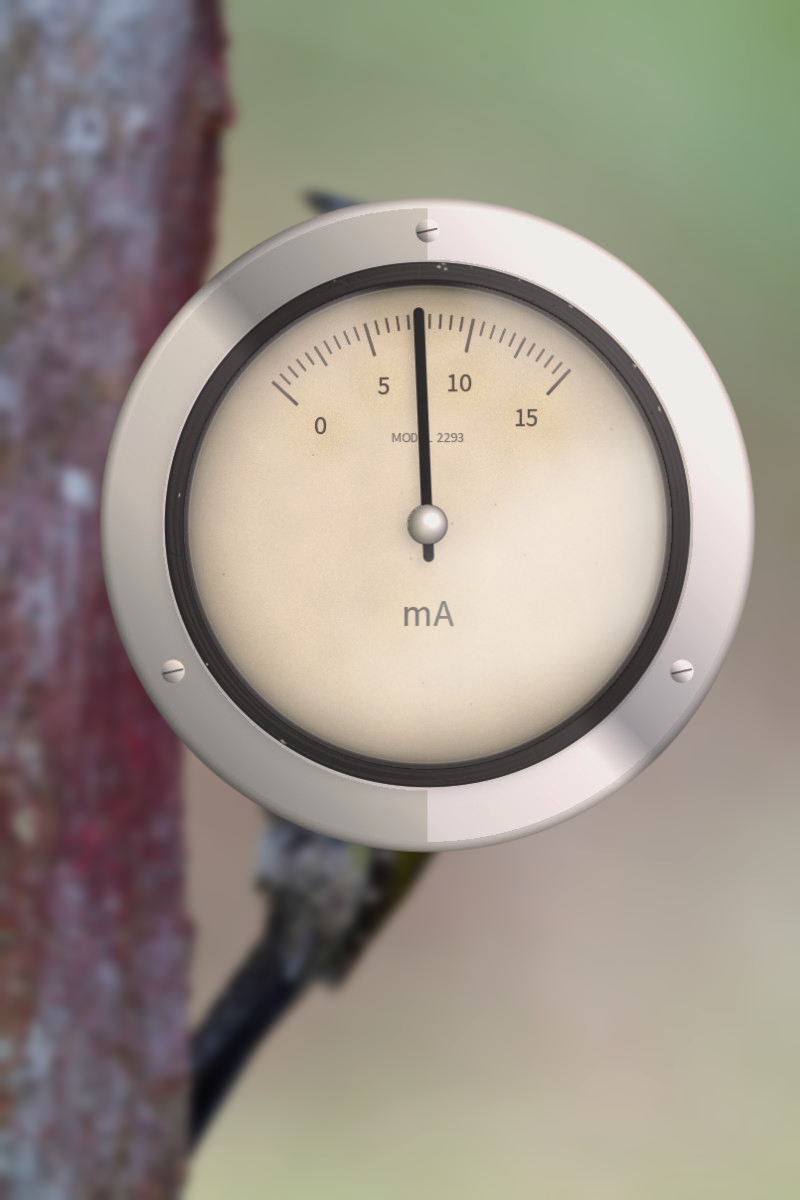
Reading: 7.5
